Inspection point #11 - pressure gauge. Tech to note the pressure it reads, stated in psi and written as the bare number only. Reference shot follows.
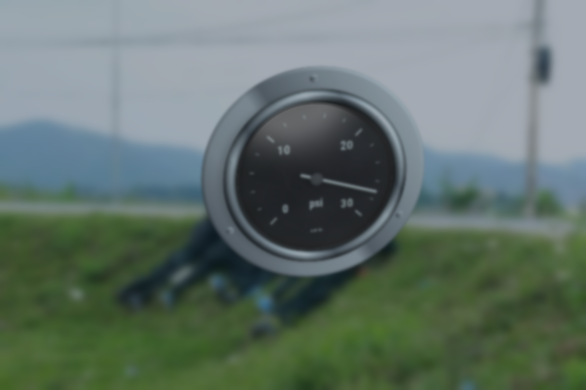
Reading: 27
